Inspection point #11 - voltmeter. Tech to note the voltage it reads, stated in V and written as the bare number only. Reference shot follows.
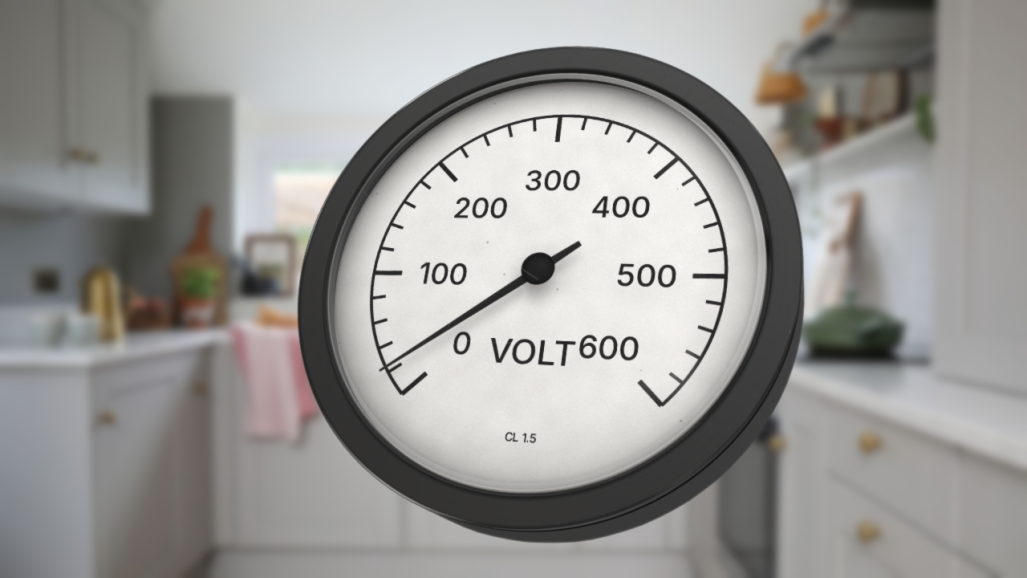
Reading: 20
